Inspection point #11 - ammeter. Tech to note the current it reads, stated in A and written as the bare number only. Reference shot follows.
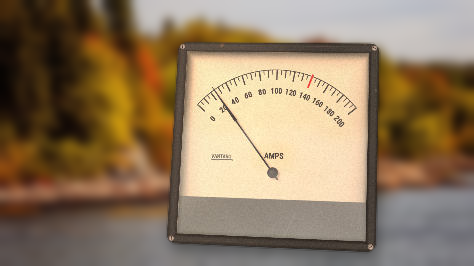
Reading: 25
